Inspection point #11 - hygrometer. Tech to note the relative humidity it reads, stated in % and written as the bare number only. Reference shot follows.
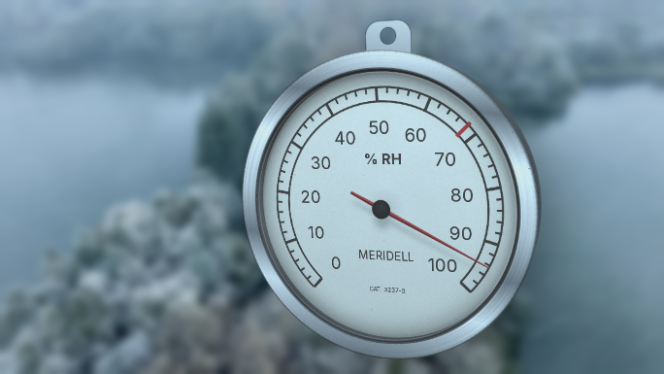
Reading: 94
